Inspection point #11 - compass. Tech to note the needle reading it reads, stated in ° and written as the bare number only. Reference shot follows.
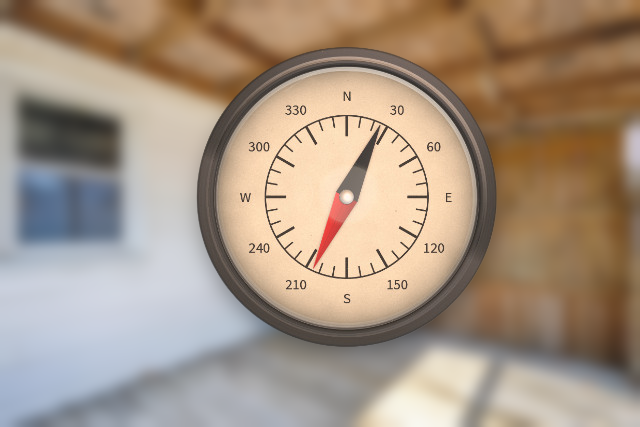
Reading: 205
